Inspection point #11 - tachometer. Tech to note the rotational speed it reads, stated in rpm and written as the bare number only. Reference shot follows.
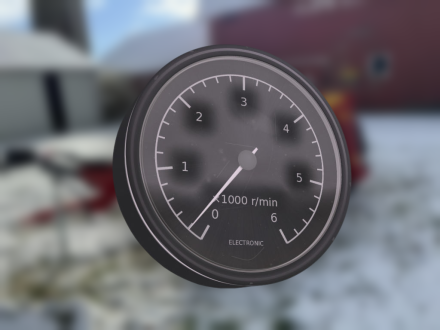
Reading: 200
